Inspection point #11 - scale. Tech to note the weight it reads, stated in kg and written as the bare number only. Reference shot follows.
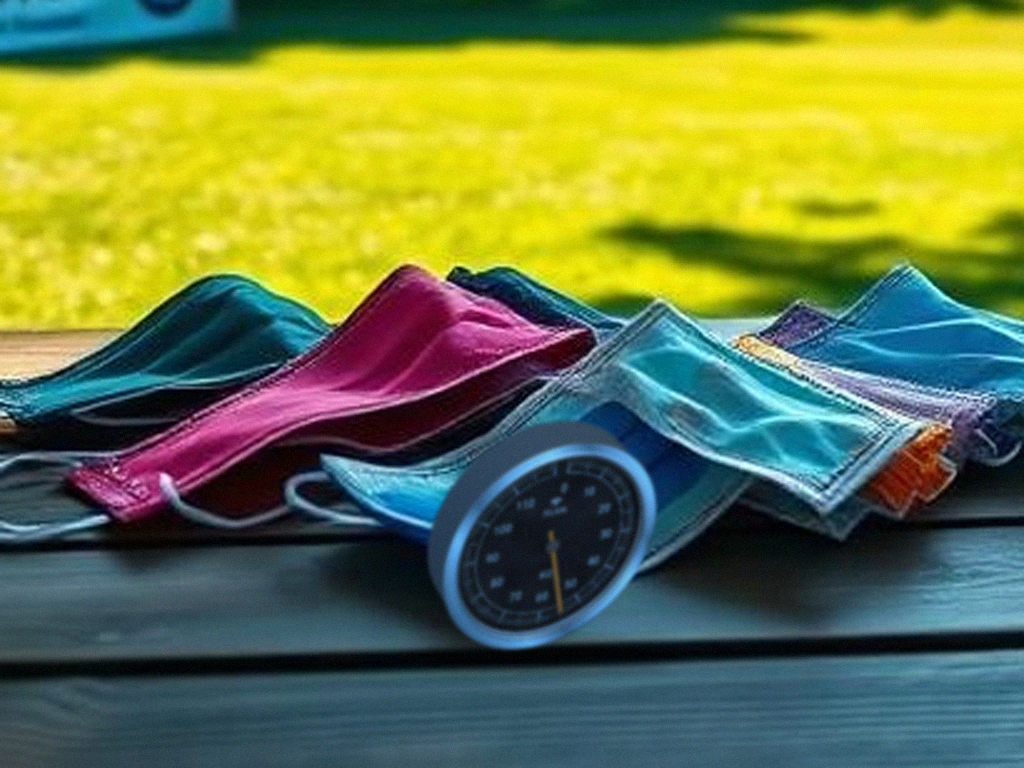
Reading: 55
